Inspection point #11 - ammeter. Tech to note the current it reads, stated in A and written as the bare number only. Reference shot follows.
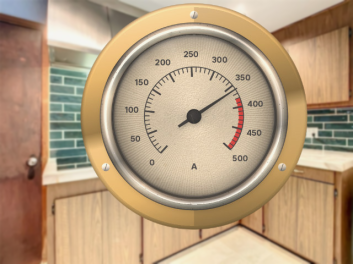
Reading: 360
